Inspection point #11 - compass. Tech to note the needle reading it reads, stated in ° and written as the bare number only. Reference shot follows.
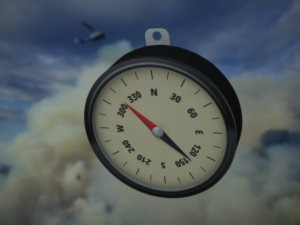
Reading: 315
